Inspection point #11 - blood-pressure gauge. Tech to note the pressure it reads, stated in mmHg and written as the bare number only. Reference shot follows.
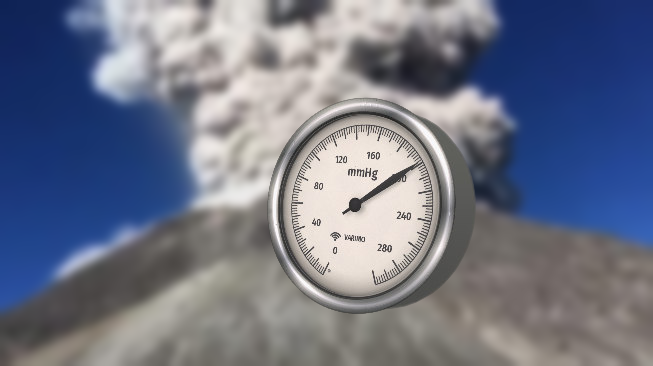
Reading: 200
